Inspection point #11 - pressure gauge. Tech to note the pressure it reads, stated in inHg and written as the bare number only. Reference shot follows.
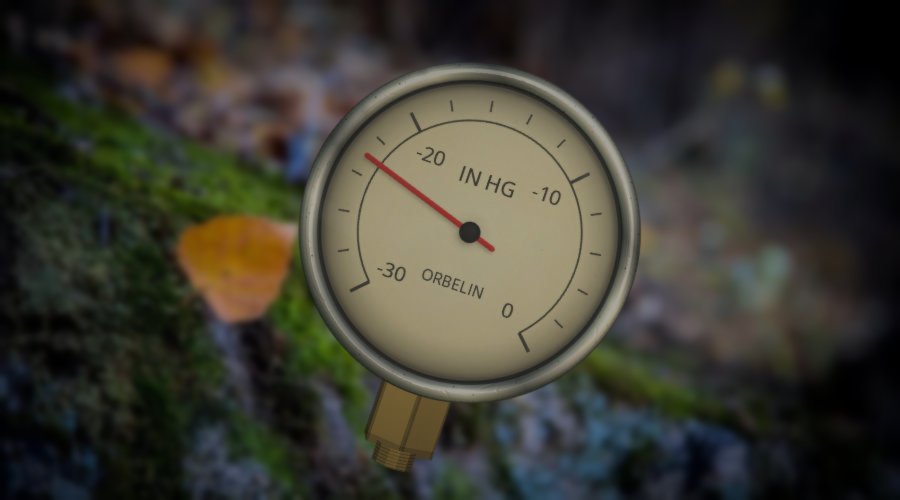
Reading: -23
